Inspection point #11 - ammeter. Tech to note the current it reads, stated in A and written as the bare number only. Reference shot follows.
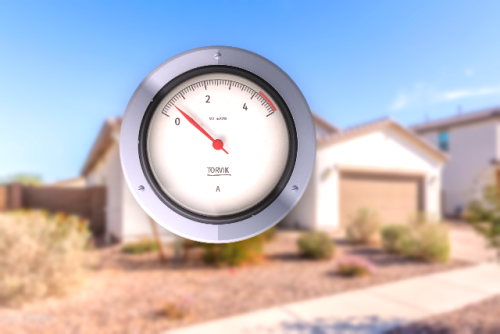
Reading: 0.5
